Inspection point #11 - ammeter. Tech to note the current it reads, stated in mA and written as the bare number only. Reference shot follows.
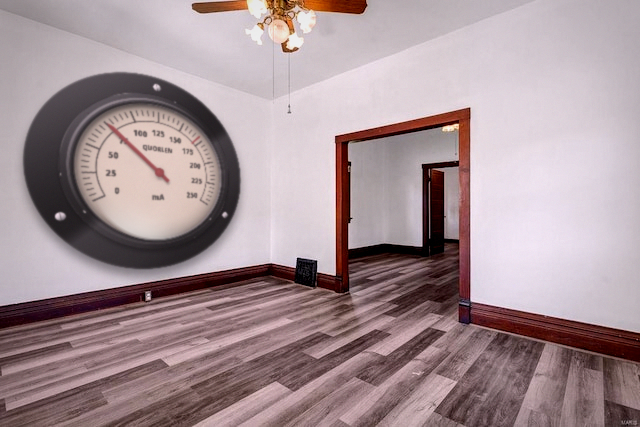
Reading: 75
